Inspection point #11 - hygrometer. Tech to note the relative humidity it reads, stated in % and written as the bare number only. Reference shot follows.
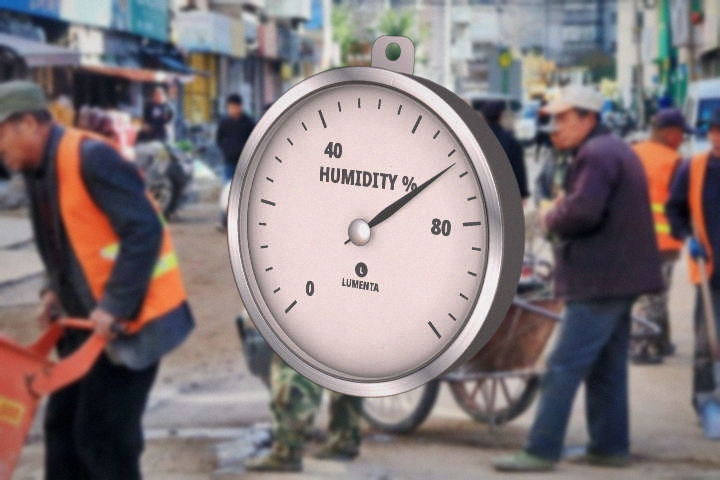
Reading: 70
